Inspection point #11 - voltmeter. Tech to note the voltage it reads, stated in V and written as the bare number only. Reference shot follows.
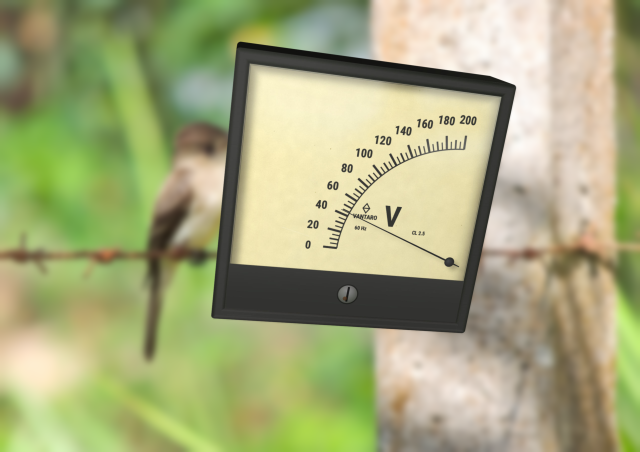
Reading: 45
